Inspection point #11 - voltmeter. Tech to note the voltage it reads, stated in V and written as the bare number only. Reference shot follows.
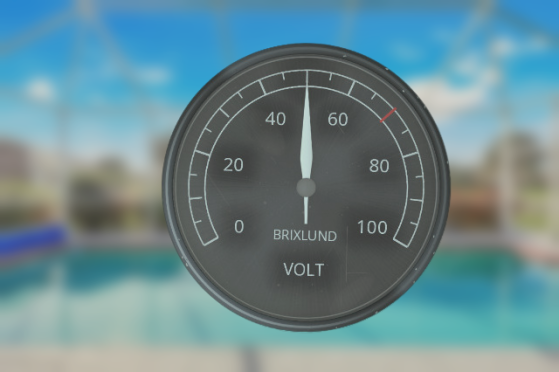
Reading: 50
